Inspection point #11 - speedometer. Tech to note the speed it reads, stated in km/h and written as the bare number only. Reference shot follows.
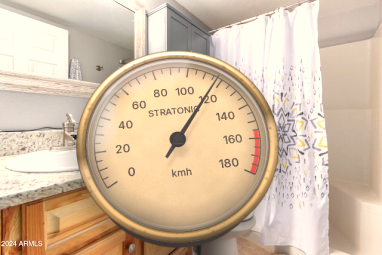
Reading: 117.5
